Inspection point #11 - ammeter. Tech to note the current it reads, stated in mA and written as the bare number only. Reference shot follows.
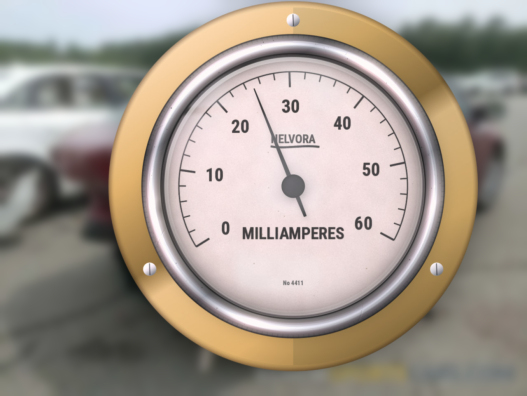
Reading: 25
